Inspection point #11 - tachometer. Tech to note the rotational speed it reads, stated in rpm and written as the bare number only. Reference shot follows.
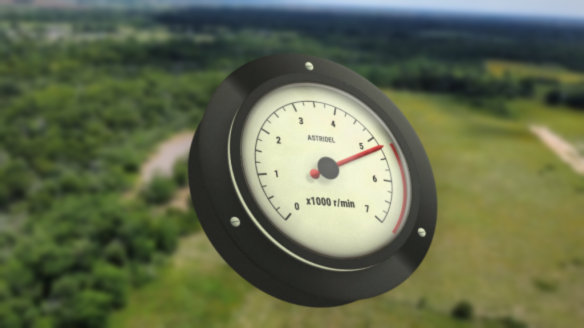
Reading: 5250
